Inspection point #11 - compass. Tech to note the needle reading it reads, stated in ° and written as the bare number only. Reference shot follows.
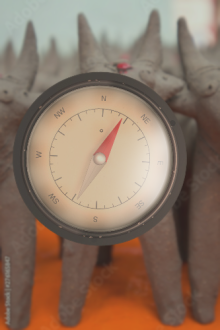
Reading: 25
